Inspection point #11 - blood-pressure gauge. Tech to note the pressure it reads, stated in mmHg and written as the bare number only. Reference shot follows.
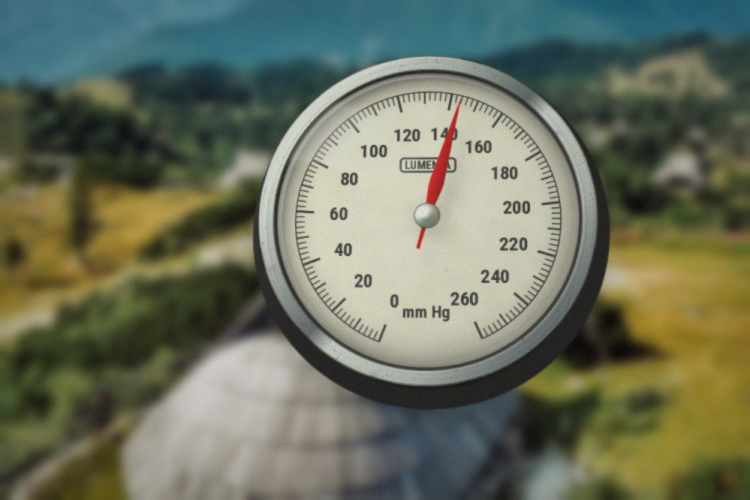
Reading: 144
